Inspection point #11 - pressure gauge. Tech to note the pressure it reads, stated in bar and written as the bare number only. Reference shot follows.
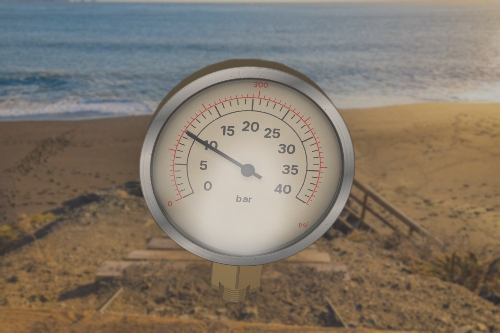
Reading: 10
